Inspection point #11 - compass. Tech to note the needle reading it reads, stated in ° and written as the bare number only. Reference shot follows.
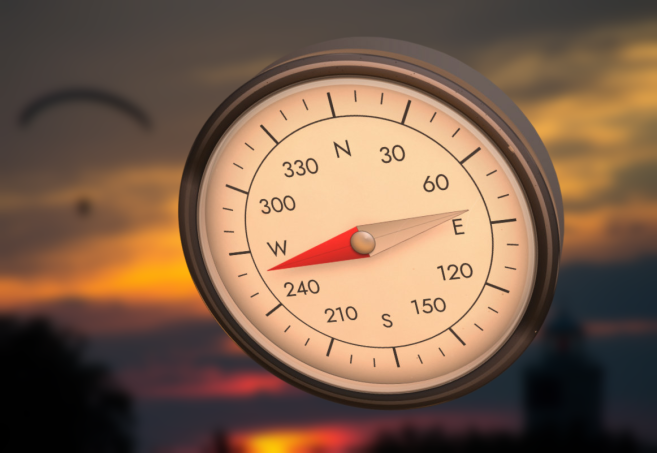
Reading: 260
